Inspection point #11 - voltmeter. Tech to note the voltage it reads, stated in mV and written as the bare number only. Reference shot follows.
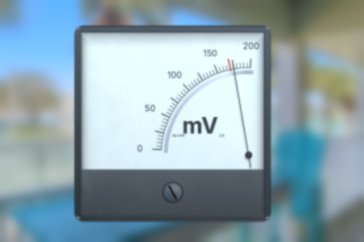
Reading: 175
